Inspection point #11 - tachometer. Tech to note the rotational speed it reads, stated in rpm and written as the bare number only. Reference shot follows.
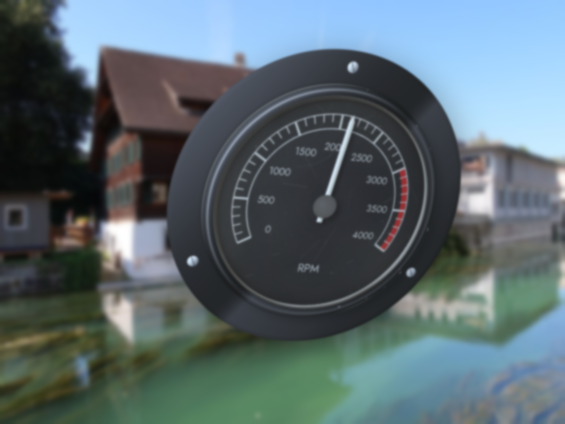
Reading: 2100
